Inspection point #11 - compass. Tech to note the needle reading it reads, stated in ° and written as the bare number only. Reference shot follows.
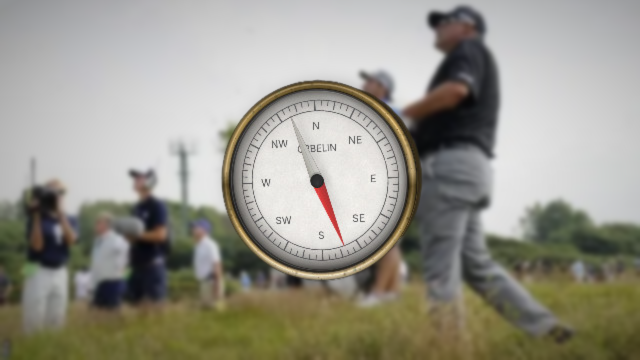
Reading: 160
